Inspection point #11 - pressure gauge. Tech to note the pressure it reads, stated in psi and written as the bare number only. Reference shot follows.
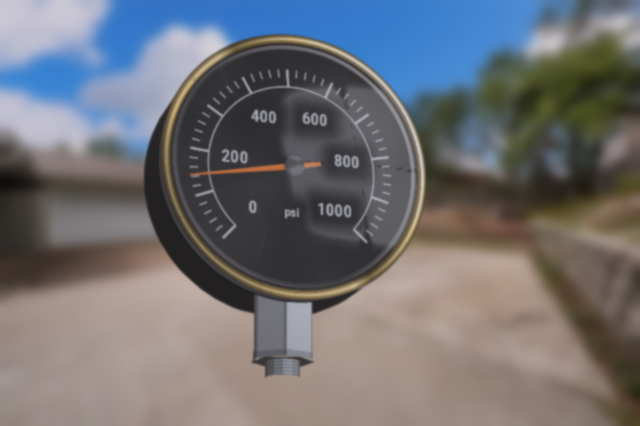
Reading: 140
